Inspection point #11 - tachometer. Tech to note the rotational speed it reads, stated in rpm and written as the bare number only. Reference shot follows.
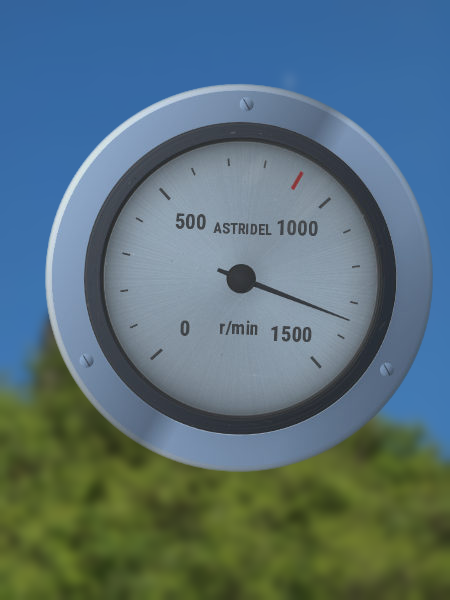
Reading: 1350
